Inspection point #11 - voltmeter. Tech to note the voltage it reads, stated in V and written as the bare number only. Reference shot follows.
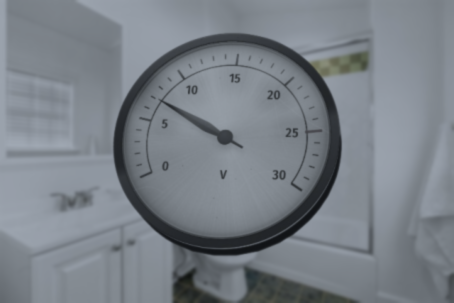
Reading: 7
